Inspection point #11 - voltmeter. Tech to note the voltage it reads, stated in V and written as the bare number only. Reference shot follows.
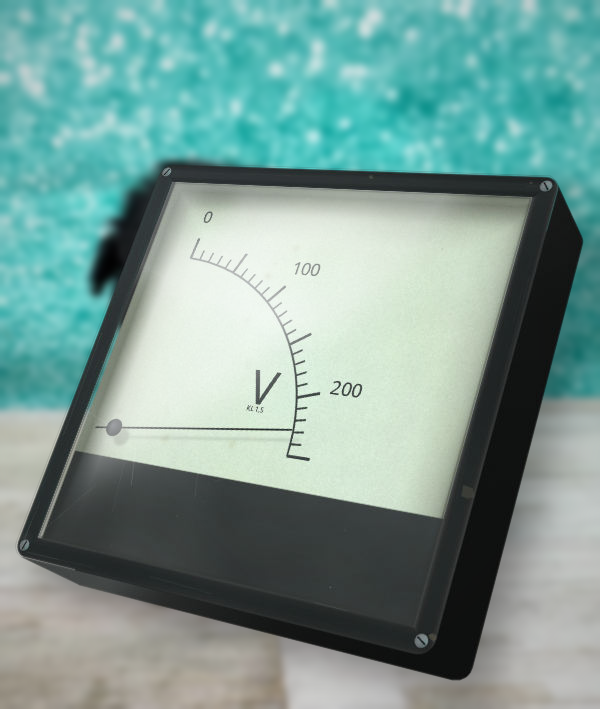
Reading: 230
